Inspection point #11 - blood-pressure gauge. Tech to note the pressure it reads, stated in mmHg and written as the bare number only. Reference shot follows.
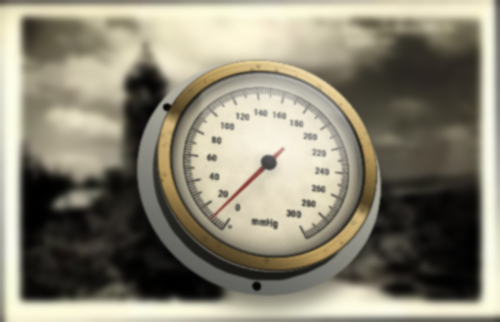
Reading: 10
